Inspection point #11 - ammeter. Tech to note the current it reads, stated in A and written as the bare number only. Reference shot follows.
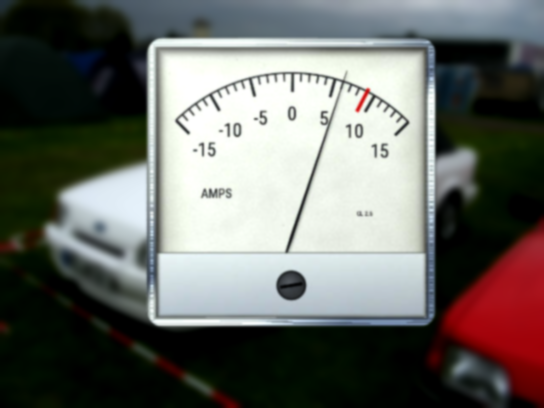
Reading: 6
